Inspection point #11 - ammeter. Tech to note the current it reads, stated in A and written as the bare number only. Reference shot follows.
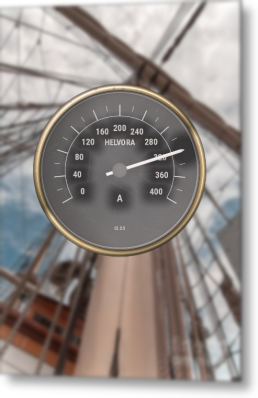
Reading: 320
